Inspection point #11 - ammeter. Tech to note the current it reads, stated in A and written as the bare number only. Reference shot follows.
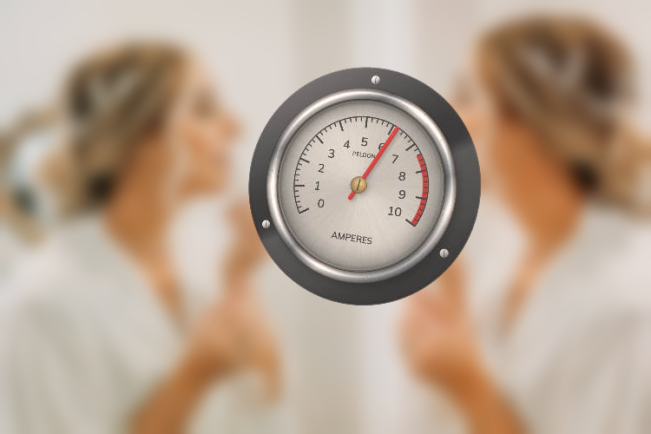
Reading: 6.2
